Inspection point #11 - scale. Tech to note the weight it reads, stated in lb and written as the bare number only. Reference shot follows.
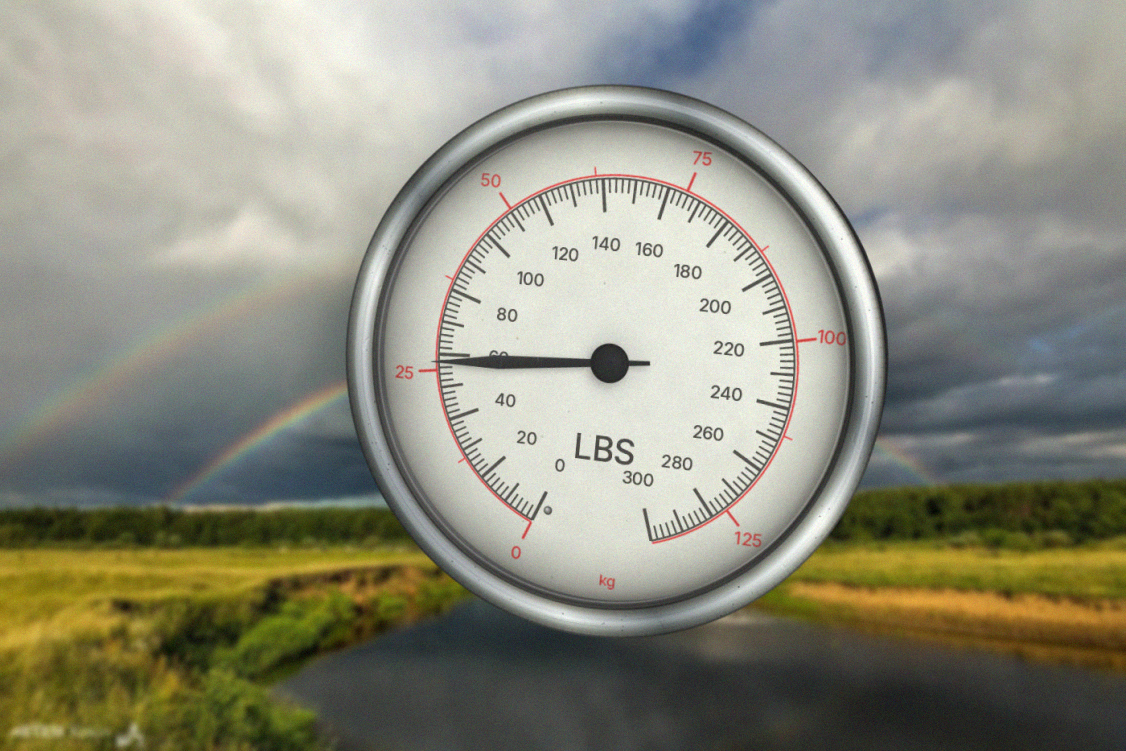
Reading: 58
